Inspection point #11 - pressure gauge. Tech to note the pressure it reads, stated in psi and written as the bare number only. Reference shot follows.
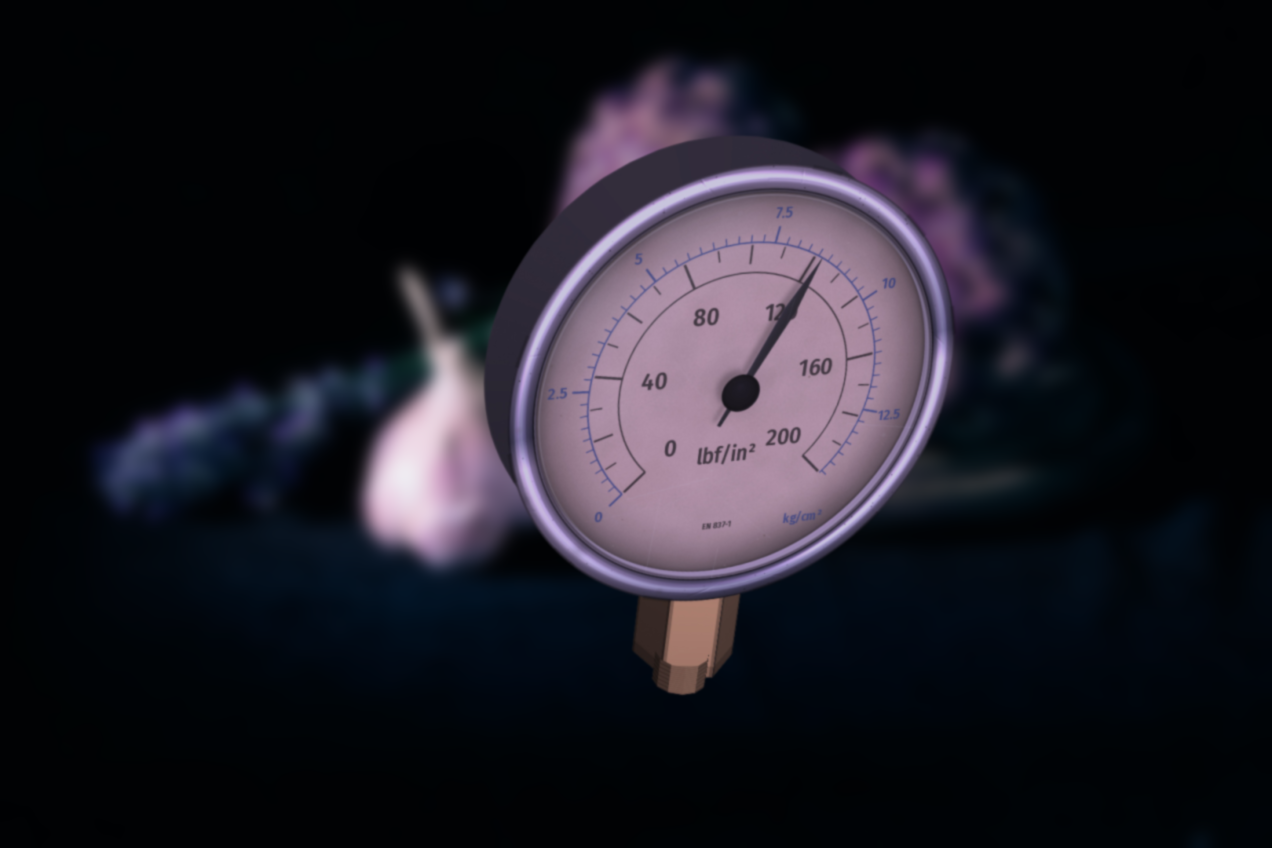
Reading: 120
